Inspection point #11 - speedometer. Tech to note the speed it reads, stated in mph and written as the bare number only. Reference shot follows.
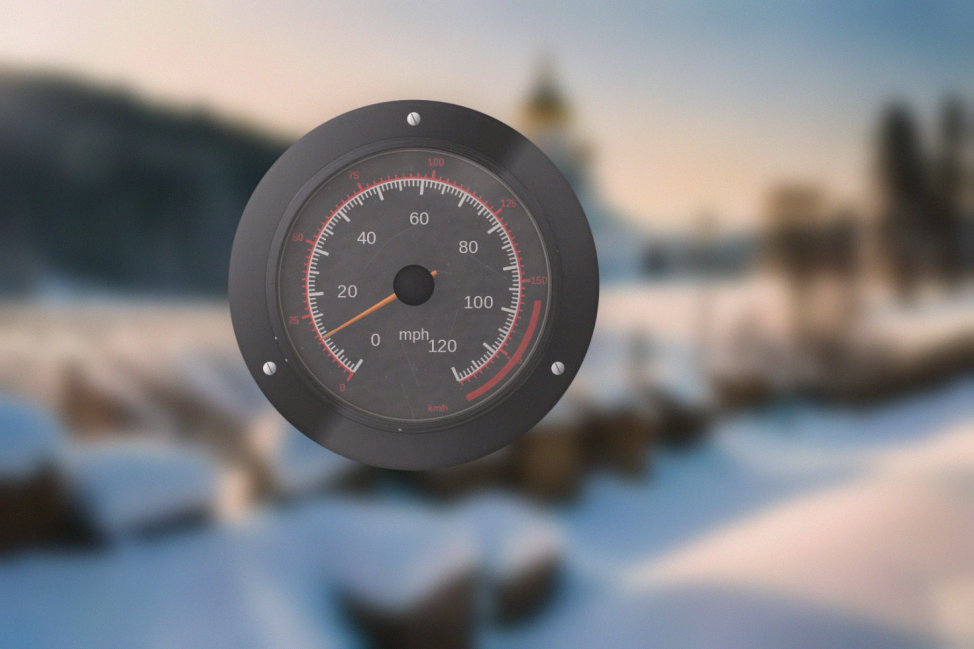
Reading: 10
